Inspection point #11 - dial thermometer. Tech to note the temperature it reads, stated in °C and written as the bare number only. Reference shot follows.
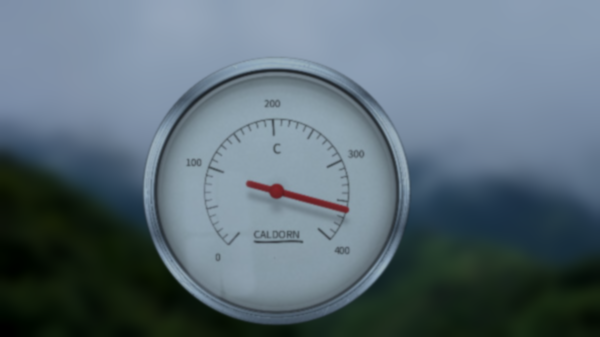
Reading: 360
